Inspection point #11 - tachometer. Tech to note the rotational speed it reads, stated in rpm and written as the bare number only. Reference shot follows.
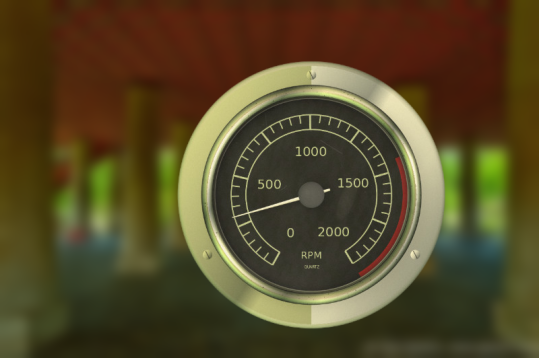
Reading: 300
